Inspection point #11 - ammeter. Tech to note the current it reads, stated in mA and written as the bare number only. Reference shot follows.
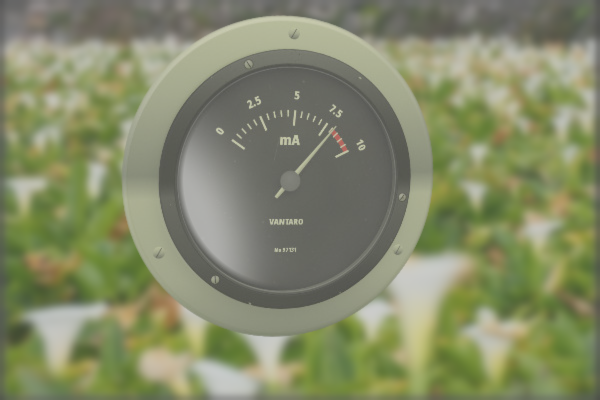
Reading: 8
